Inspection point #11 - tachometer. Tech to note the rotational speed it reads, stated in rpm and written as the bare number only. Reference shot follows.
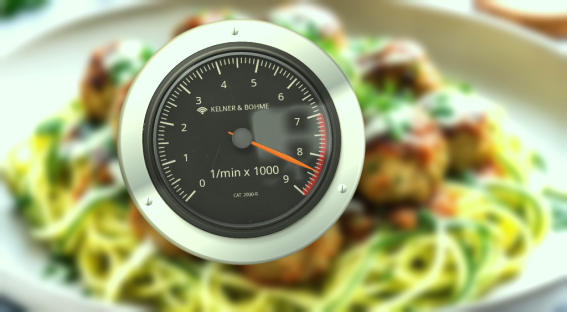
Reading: 8400
